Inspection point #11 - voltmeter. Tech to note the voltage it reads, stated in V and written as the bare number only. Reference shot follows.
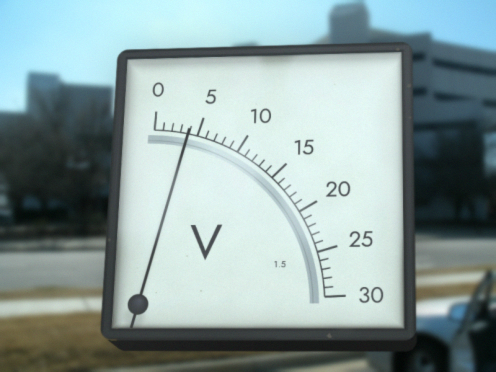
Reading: 4
